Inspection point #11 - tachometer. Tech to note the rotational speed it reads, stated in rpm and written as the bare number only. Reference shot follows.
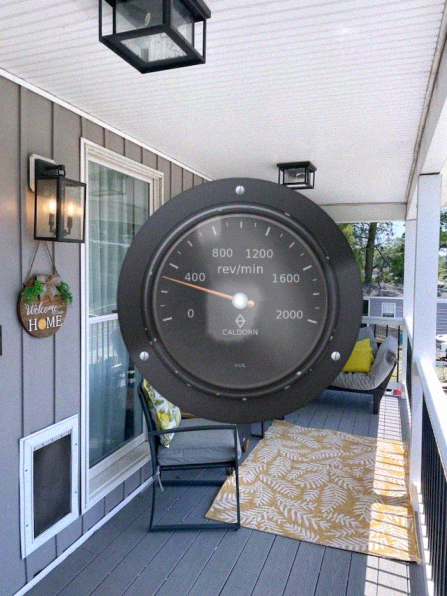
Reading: 300
